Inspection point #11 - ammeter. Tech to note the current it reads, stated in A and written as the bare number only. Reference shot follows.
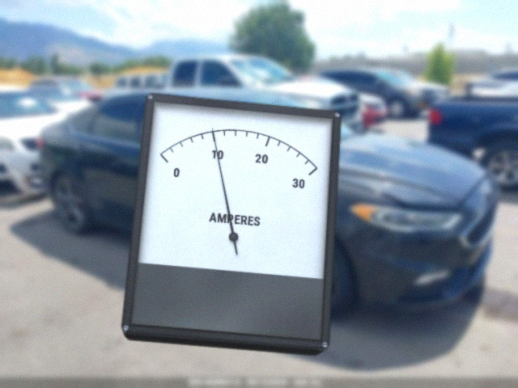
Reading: 10
